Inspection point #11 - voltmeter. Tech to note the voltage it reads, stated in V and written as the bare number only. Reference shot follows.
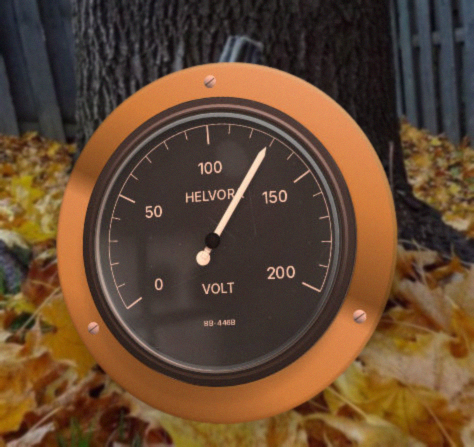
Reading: 130
